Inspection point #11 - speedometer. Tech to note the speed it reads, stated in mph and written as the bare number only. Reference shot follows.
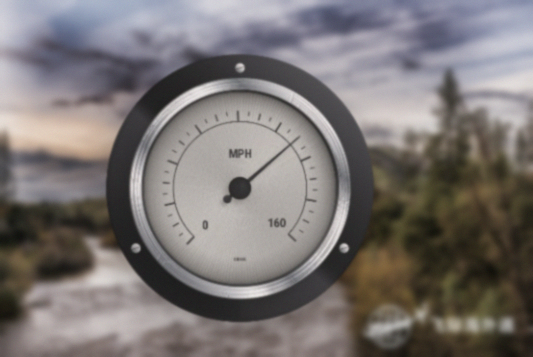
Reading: 110
